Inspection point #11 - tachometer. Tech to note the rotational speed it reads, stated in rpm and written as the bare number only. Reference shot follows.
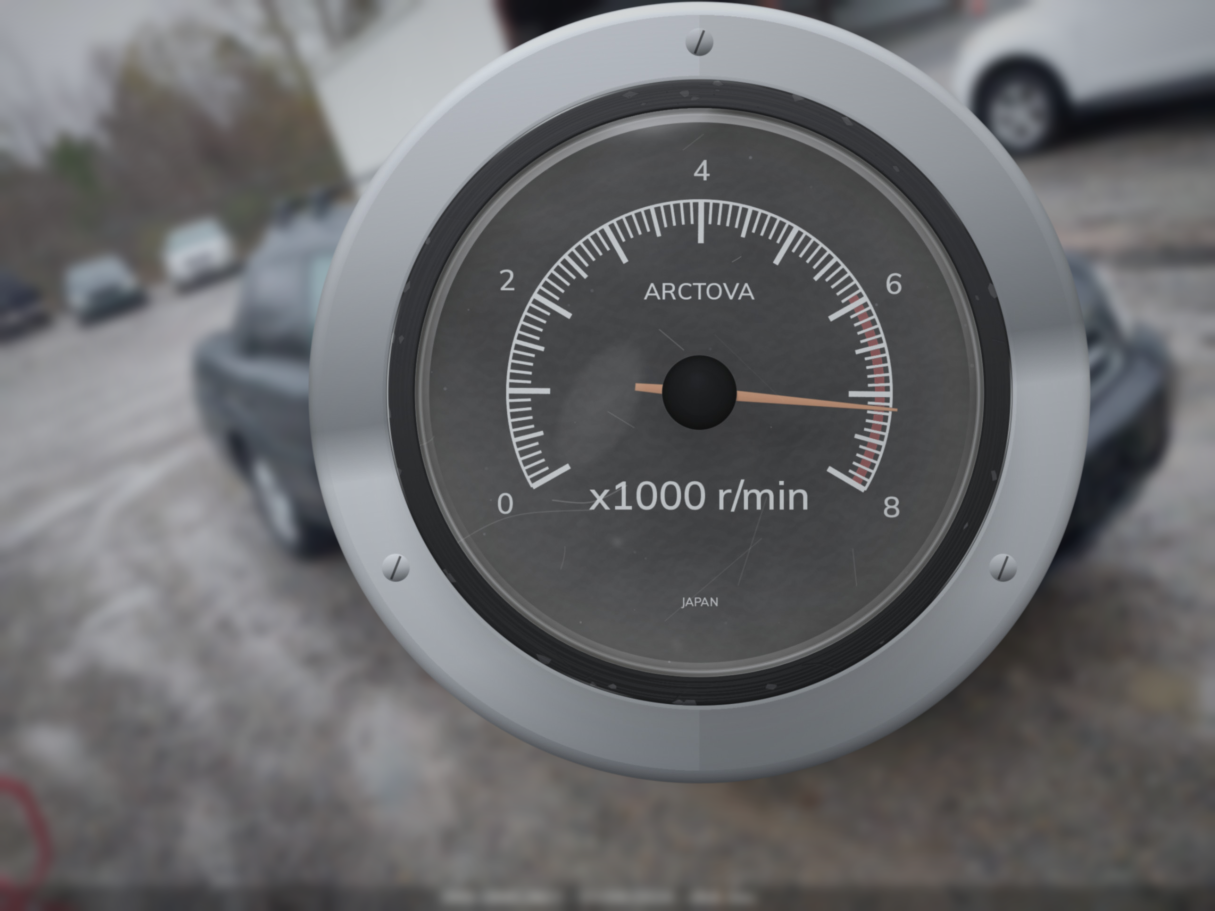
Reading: 7150
